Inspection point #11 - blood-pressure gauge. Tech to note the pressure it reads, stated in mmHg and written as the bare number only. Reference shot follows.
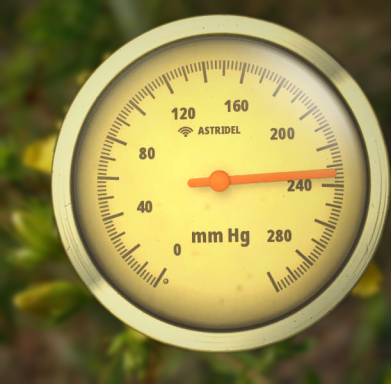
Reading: 234
